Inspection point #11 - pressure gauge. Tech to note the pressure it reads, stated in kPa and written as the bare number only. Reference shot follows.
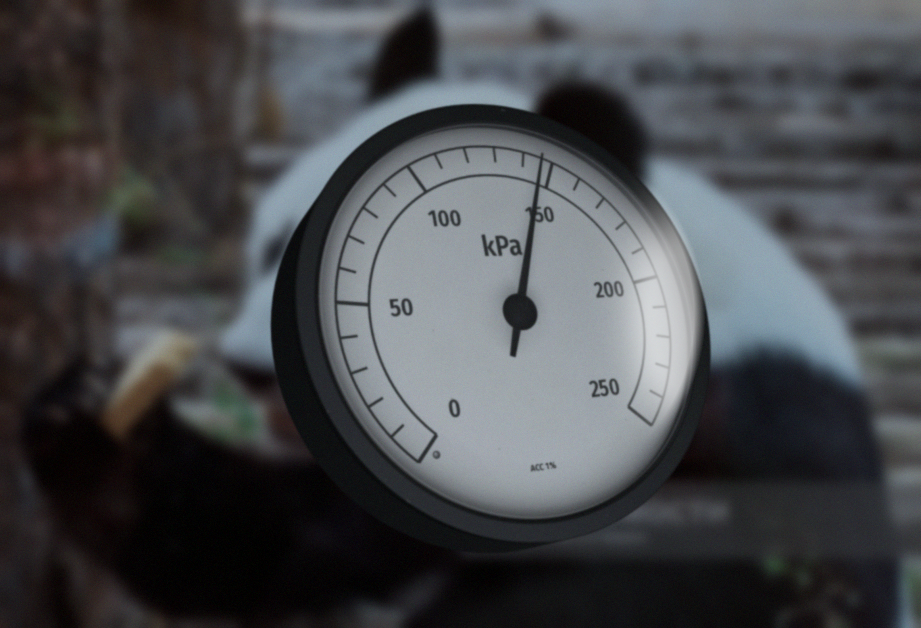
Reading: 145
